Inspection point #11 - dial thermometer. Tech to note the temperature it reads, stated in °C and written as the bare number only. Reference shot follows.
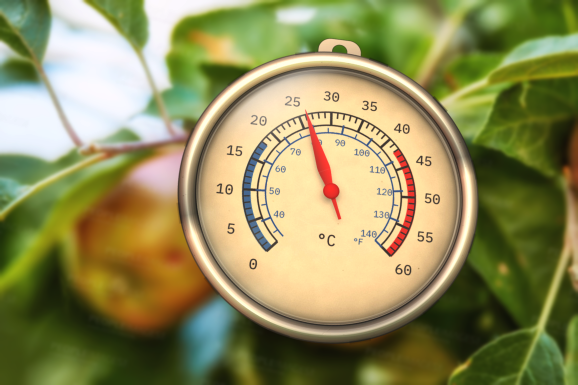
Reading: 26
